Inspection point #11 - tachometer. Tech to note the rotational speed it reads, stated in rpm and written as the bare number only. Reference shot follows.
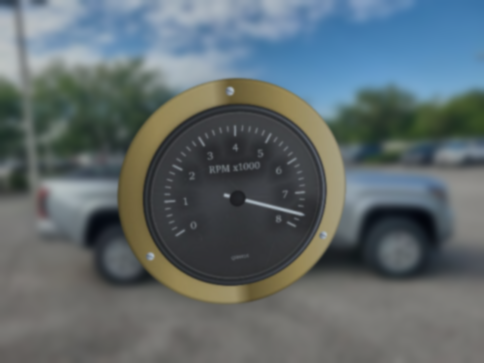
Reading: 7600
